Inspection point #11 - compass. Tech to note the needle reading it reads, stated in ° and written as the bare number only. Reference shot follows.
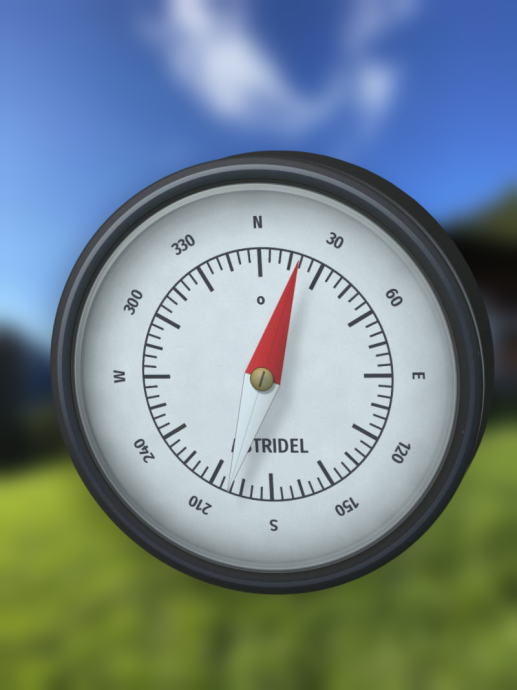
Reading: 20
